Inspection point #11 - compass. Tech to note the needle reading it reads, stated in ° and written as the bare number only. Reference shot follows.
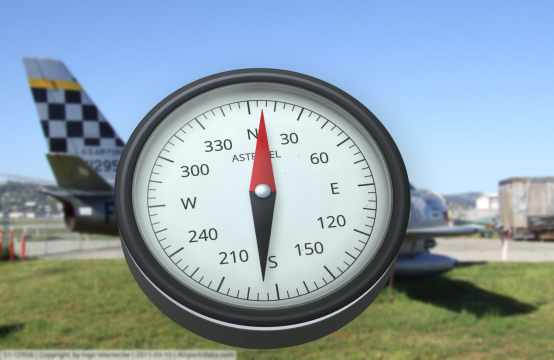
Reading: 7.5
